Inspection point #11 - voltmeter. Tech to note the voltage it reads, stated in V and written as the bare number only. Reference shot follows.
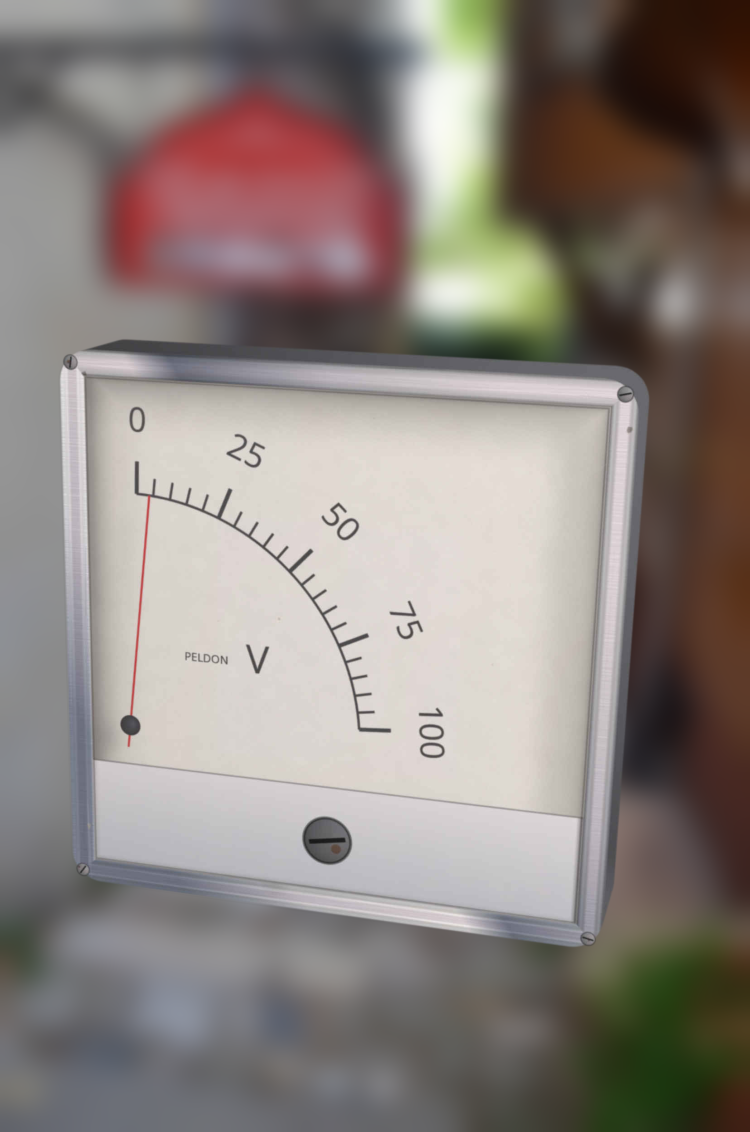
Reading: 5
